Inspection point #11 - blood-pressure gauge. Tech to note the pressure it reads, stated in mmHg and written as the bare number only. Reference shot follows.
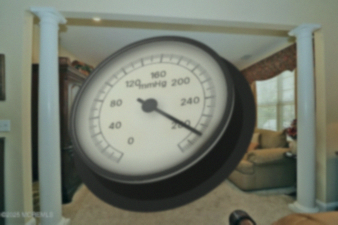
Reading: 280
